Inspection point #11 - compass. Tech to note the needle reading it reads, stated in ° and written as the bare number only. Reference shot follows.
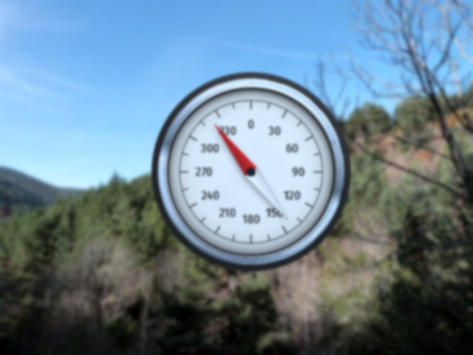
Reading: 322.5
